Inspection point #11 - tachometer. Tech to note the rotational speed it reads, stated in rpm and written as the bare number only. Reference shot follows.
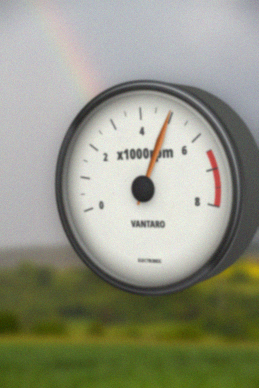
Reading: 5000
